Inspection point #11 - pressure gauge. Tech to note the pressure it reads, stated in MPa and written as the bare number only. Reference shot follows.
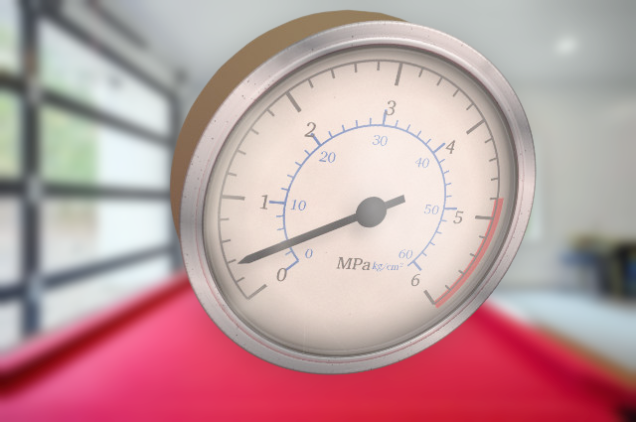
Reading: 0.4
